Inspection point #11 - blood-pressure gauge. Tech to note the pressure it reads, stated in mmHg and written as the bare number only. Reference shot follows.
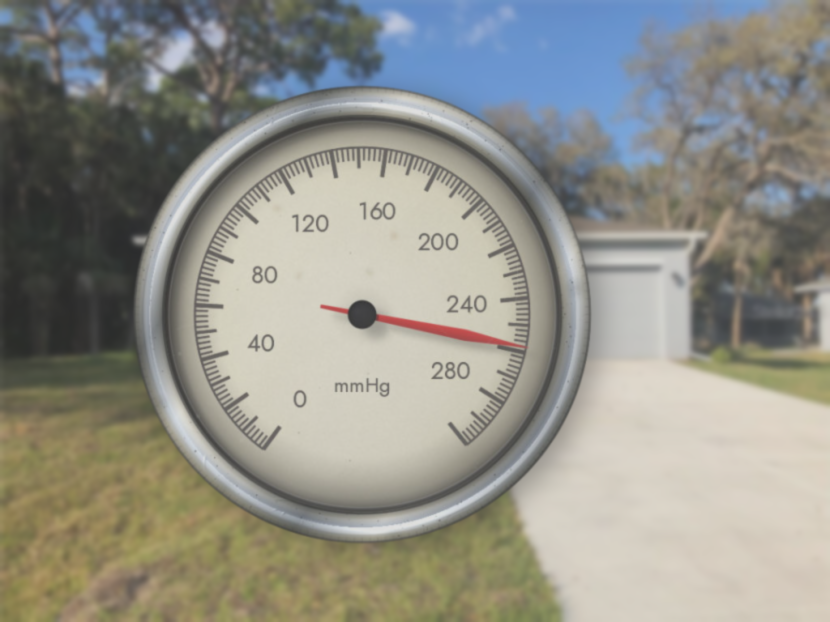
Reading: 258
